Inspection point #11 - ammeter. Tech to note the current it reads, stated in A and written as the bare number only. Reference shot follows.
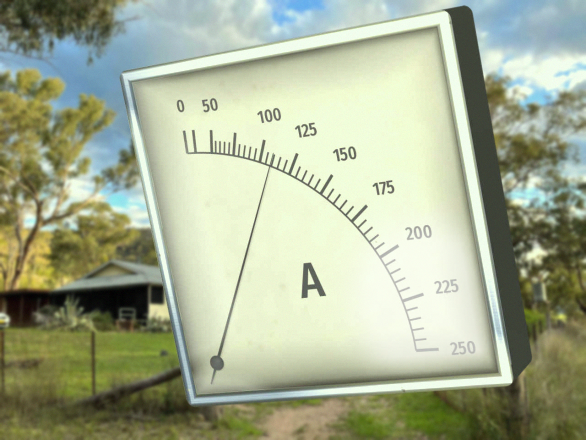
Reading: 110
